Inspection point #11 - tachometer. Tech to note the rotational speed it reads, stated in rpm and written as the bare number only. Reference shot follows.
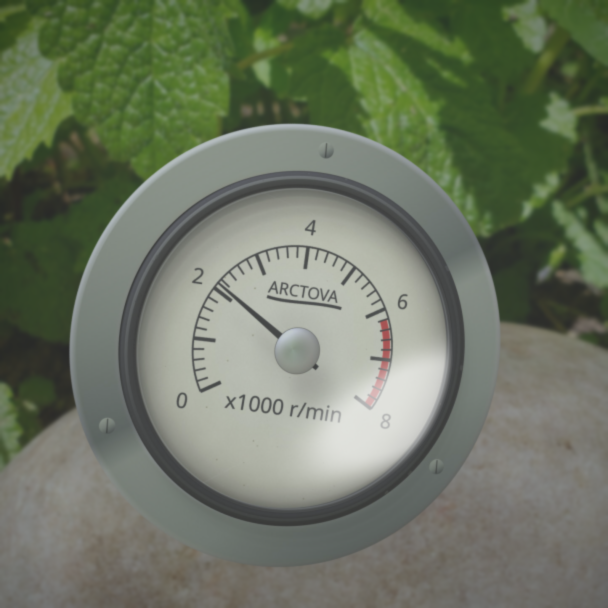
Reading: 2100
